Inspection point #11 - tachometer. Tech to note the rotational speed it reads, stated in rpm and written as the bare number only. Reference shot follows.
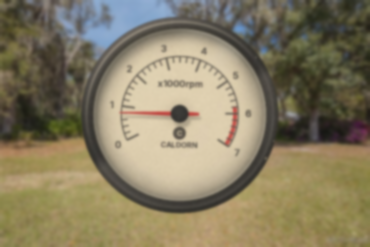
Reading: 800
